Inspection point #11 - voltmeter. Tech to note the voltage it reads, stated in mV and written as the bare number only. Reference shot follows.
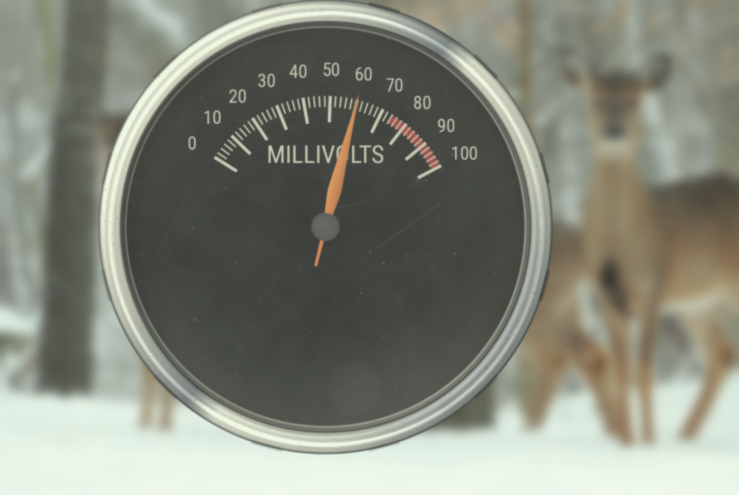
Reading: 60
